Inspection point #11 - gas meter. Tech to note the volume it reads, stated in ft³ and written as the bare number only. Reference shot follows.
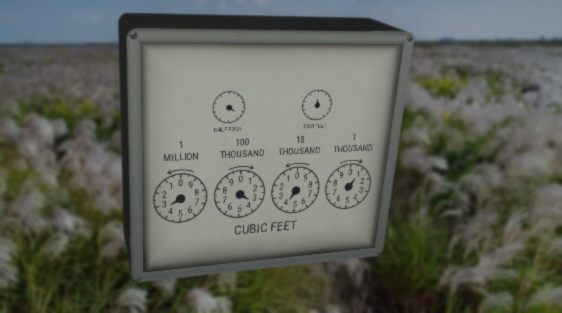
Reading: 334100
